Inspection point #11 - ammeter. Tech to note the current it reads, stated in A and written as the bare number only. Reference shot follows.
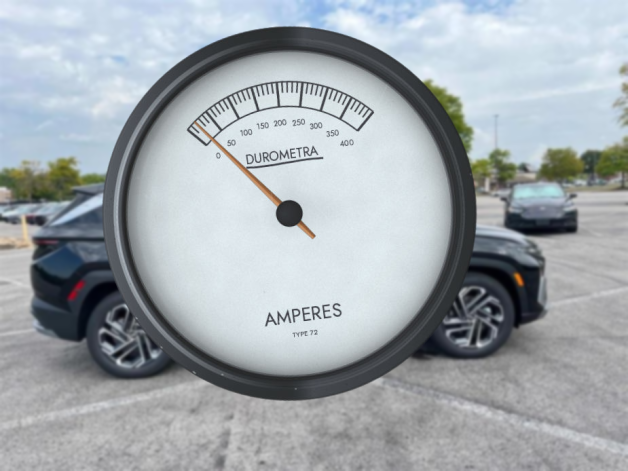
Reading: 20
